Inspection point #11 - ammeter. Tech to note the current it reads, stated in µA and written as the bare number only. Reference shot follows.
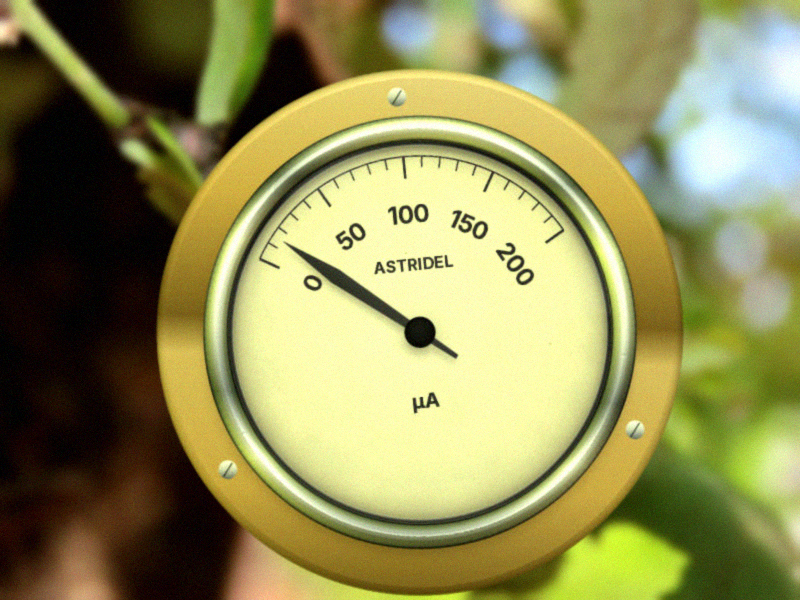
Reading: 15
